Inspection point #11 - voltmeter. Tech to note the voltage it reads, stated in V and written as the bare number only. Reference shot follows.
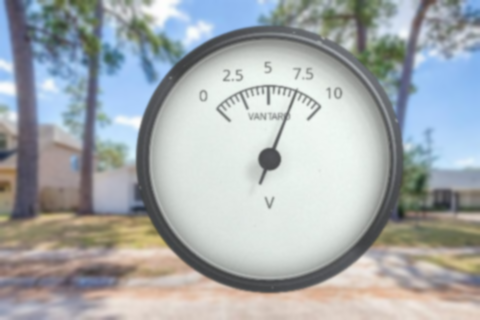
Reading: 7.5
